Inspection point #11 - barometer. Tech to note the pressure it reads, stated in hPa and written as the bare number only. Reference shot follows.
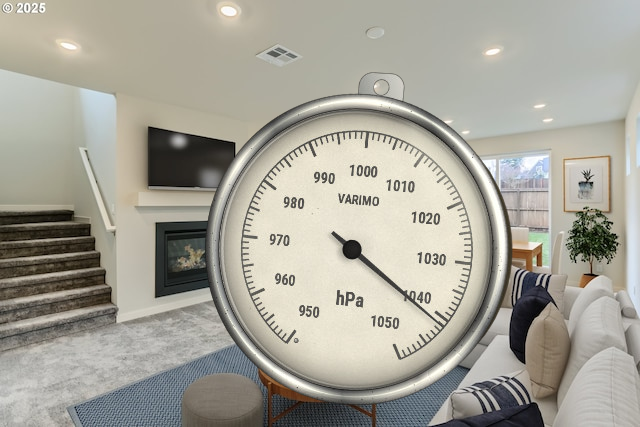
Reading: 1041
